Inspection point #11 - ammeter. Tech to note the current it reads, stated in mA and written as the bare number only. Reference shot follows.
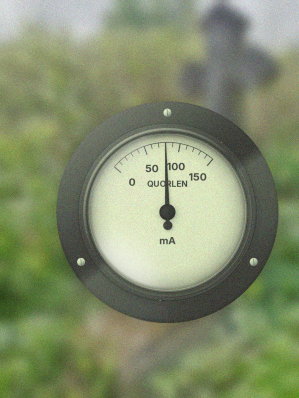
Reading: 80
